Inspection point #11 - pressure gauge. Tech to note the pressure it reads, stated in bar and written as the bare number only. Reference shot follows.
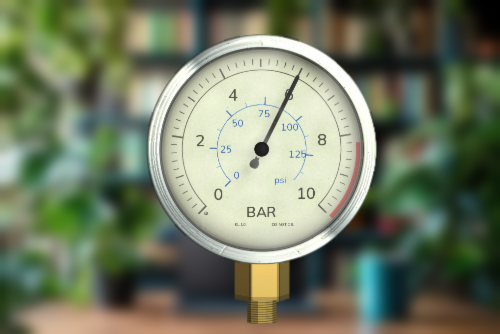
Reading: 6
